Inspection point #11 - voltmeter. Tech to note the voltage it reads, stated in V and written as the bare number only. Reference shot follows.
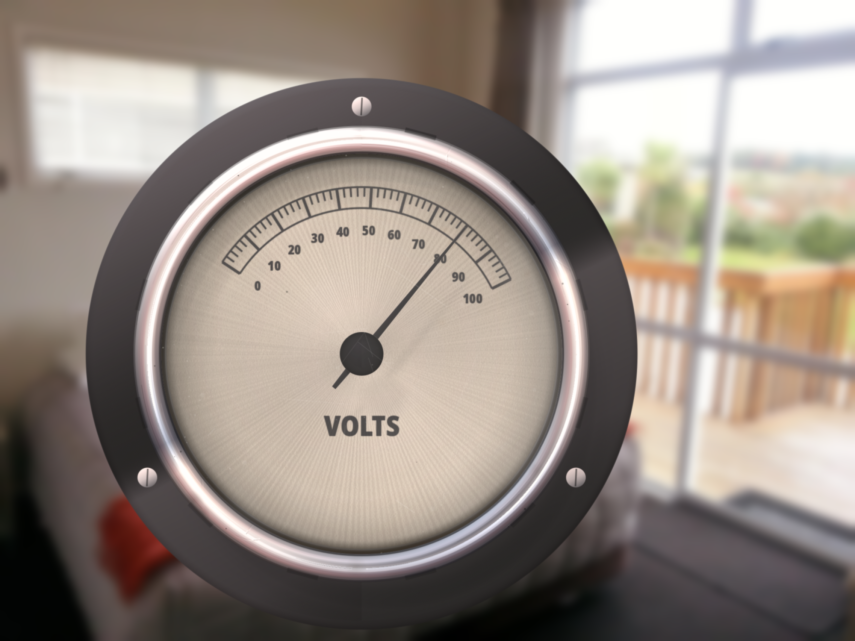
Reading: 80
